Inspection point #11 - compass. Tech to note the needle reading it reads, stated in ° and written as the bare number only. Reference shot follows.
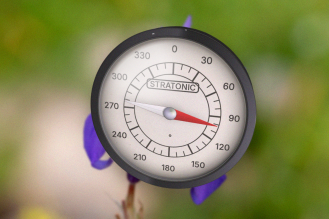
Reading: 100
